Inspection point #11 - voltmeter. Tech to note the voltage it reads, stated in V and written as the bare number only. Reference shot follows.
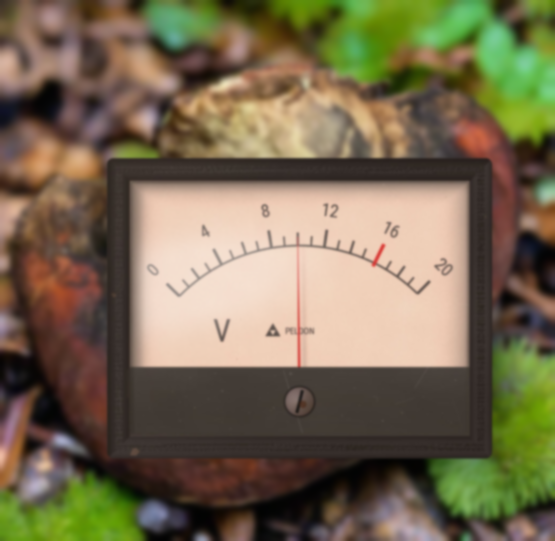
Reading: 10
